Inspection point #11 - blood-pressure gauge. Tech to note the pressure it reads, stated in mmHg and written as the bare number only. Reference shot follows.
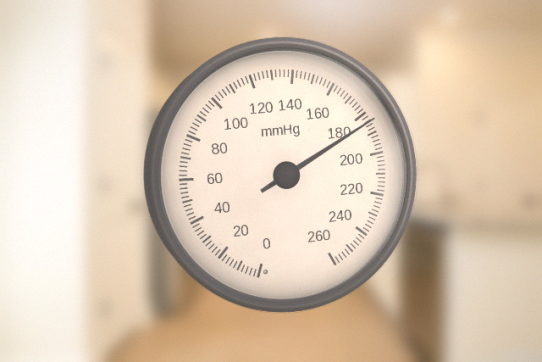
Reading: 184
